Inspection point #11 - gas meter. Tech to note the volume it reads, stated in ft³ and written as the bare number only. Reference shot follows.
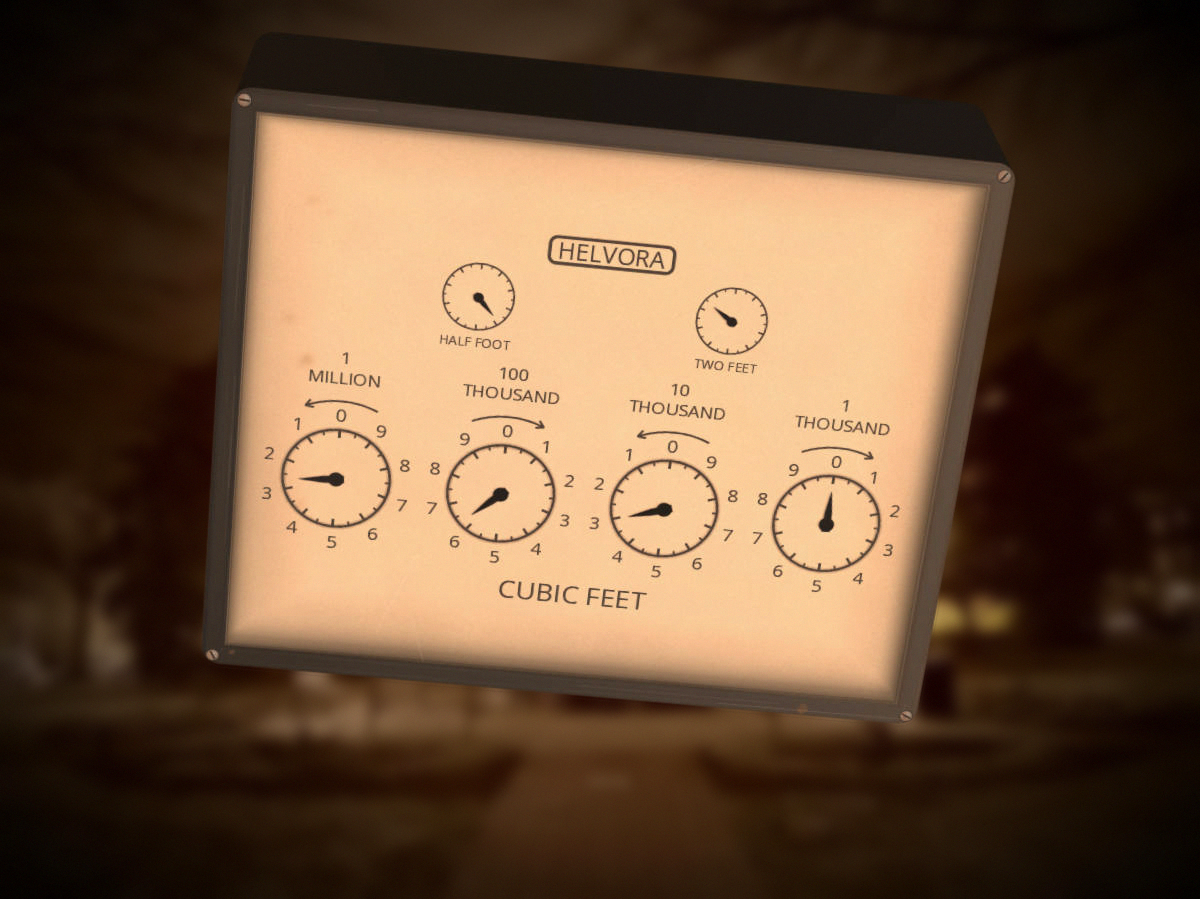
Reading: 263000
